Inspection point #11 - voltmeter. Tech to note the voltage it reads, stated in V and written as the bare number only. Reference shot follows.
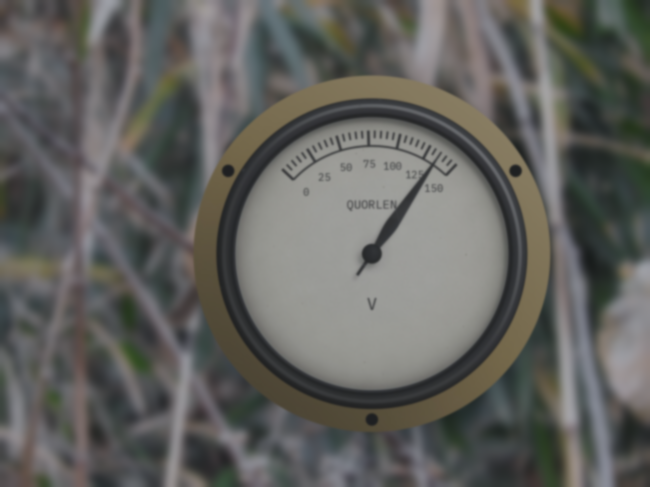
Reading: 135
